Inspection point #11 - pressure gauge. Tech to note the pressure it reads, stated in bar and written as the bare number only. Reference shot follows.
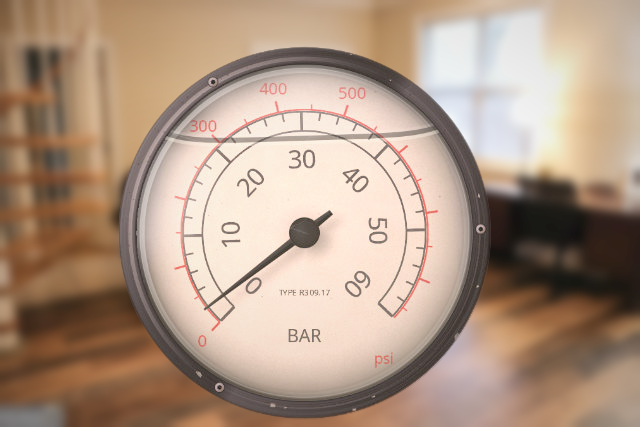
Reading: 2
